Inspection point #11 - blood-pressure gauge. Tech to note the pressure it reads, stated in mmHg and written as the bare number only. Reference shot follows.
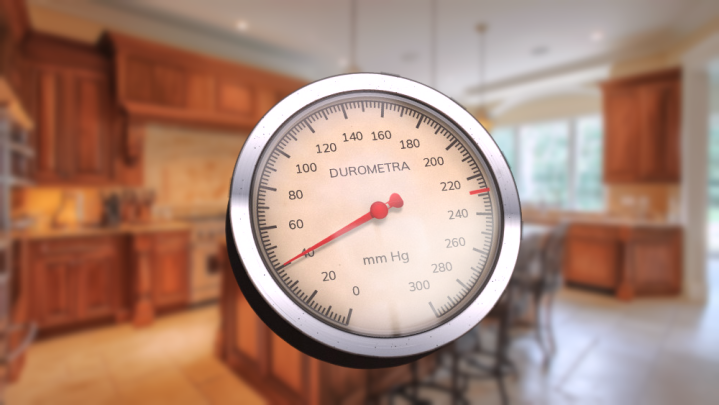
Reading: 40
